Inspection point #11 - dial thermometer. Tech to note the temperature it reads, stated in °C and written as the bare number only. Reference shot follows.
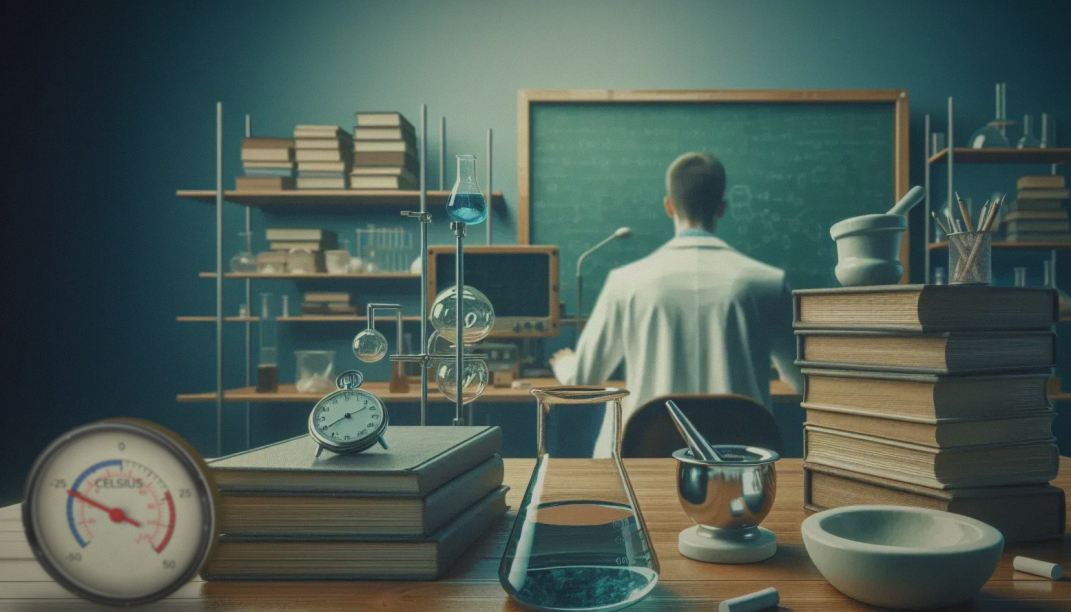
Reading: -25
